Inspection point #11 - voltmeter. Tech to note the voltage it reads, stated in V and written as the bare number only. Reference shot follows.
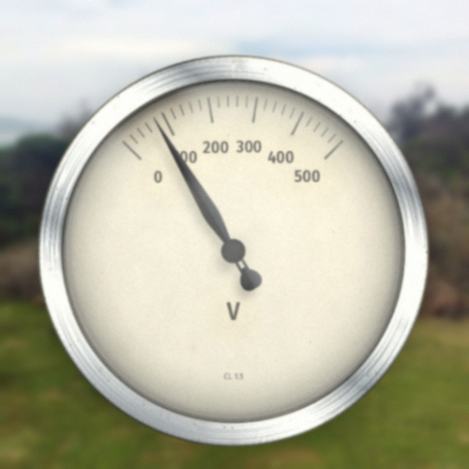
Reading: 80
